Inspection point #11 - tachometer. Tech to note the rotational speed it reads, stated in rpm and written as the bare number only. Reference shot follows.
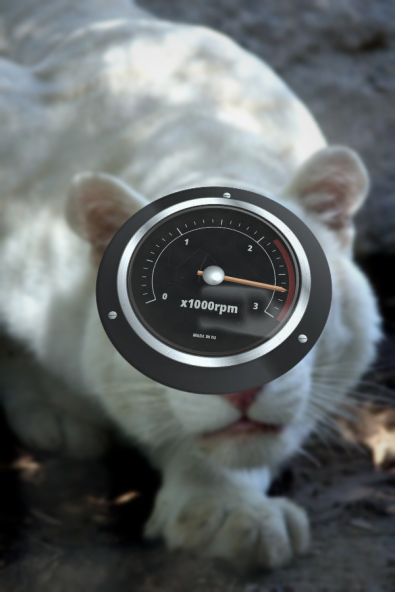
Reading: 2700
